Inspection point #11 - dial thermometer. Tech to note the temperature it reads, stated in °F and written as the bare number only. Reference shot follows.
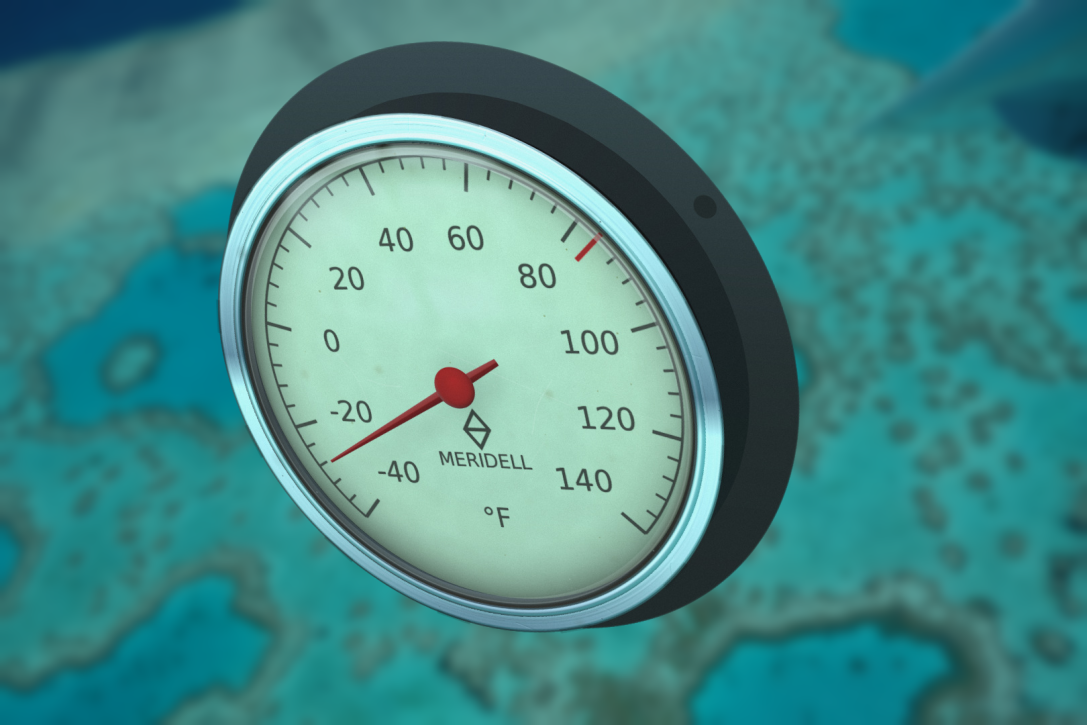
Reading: -28
